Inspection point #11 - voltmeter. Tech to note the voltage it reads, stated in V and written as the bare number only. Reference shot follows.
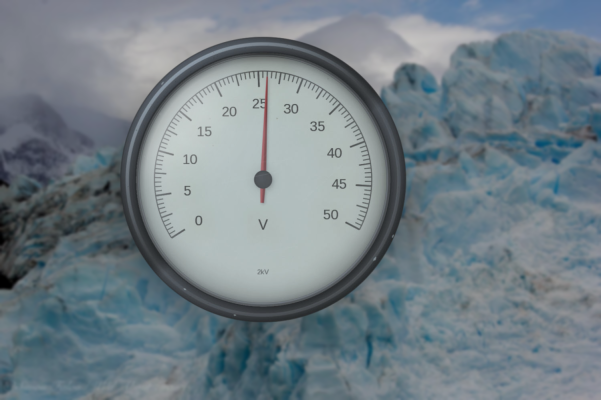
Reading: 26
